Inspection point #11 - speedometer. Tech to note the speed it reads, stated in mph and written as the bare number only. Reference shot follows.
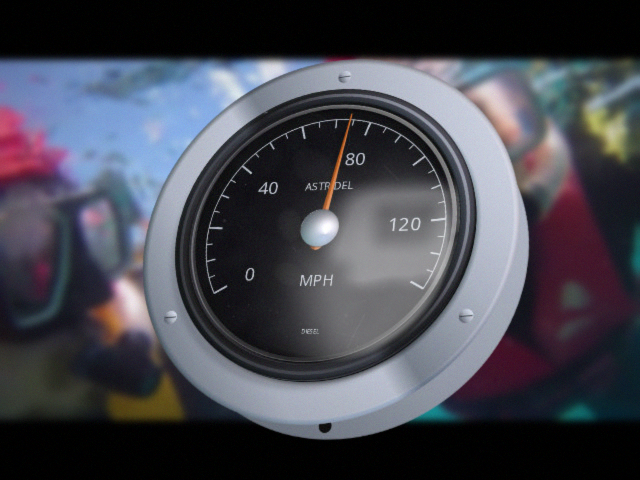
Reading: 75
